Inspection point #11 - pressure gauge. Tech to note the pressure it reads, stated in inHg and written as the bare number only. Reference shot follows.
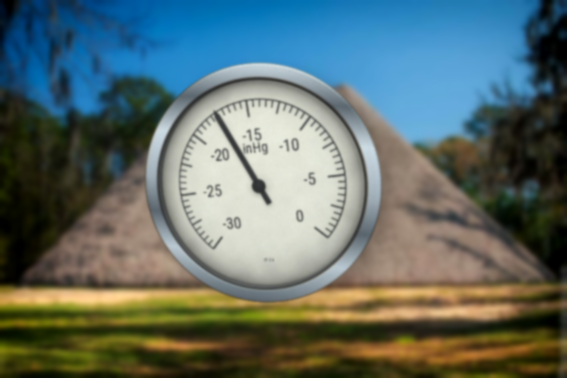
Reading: -17.5
